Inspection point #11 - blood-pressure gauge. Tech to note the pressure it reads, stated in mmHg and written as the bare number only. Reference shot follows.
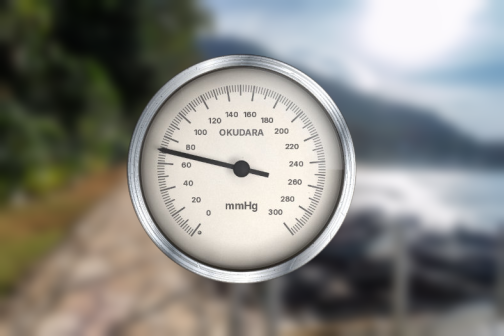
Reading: 70
